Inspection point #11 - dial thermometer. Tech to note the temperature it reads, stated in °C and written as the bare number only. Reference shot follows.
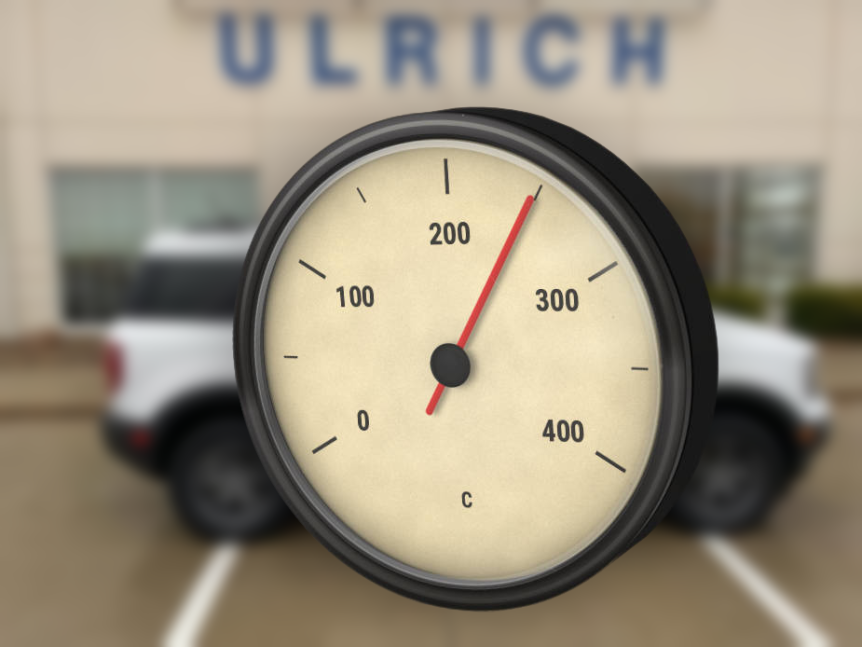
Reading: 250
